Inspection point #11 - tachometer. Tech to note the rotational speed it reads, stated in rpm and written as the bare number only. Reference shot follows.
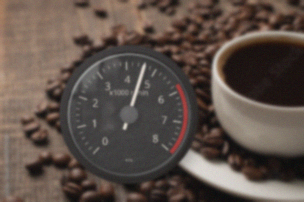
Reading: 4600
